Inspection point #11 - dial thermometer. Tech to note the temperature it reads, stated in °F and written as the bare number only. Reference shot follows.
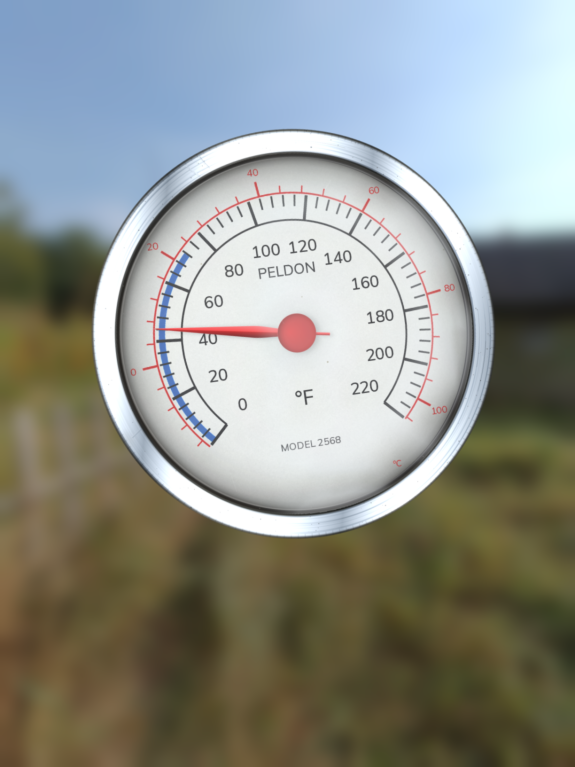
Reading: 44
